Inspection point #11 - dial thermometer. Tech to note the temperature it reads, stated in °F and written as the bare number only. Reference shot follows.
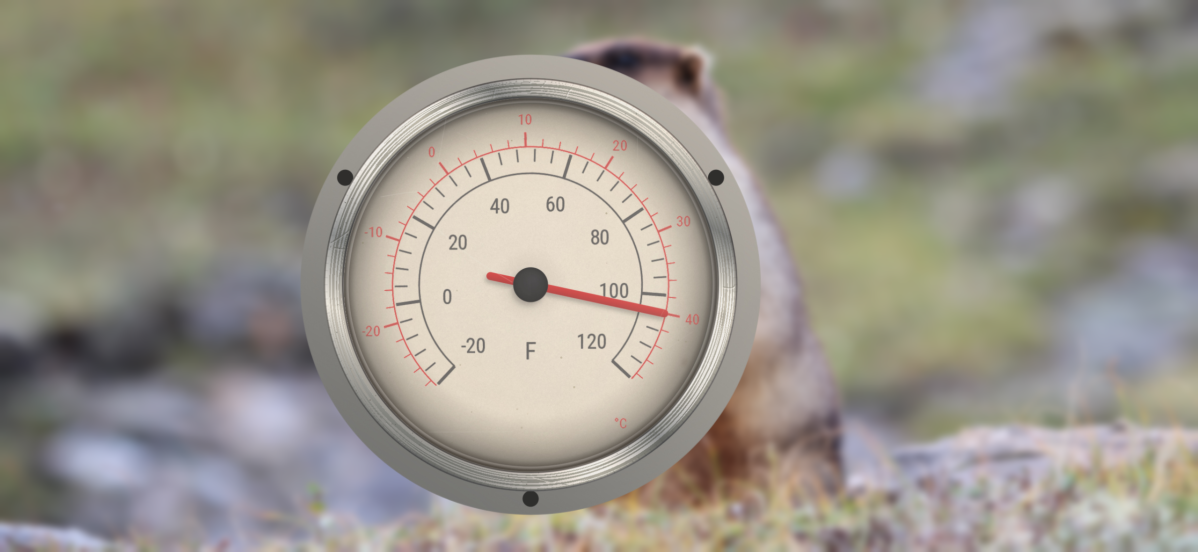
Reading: 104
